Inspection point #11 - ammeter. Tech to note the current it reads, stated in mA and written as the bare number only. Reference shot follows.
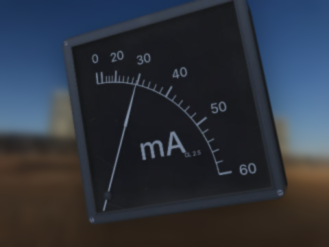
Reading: 30
